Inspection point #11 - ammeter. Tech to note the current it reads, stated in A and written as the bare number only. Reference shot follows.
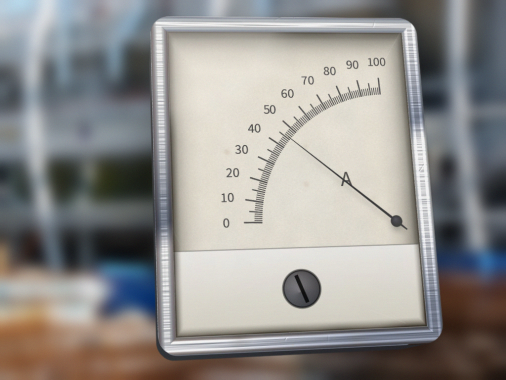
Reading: 45
